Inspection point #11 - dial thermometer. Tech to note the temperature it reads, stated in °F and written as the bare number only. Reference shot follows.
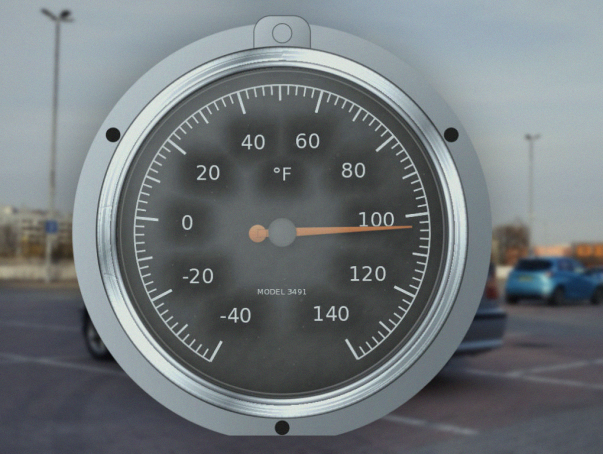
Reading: 103
